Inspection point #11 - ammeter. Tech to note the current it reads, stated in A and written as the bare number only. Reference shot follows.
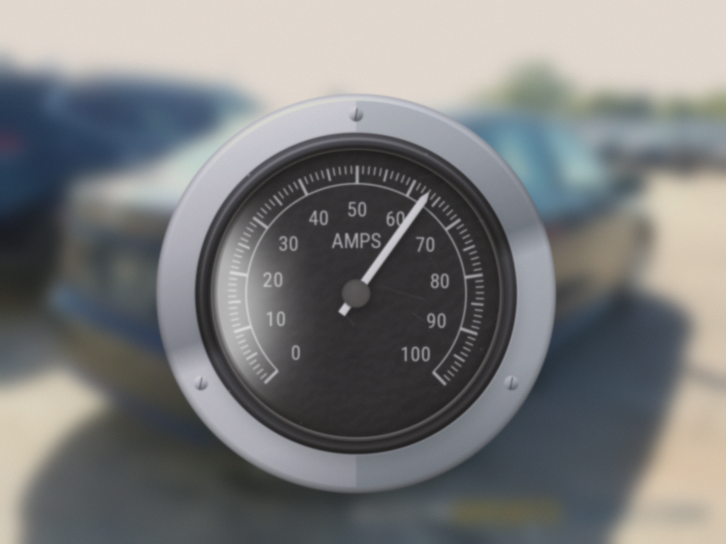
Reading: 63
